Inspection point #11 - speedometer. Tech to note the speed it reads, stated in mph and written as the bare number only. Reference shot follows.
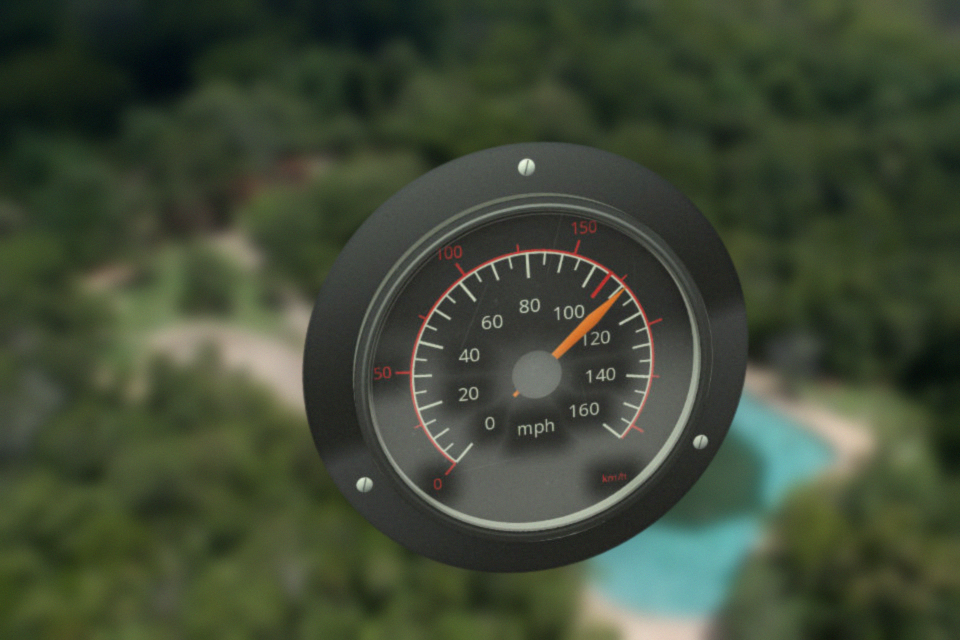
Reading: 110
